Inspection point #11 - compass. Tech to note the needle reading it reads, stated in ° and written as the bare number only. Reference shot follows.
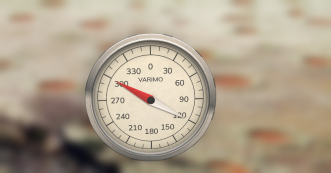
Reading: 300
